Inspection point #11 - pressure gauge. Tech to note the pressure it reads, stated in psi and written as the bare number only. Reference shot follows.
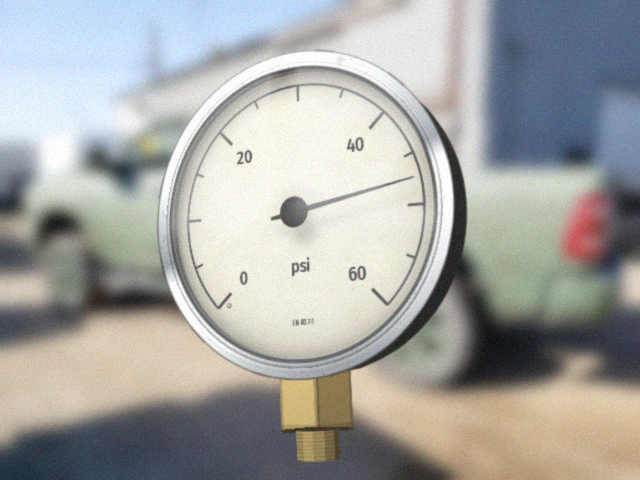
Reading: 47.5
